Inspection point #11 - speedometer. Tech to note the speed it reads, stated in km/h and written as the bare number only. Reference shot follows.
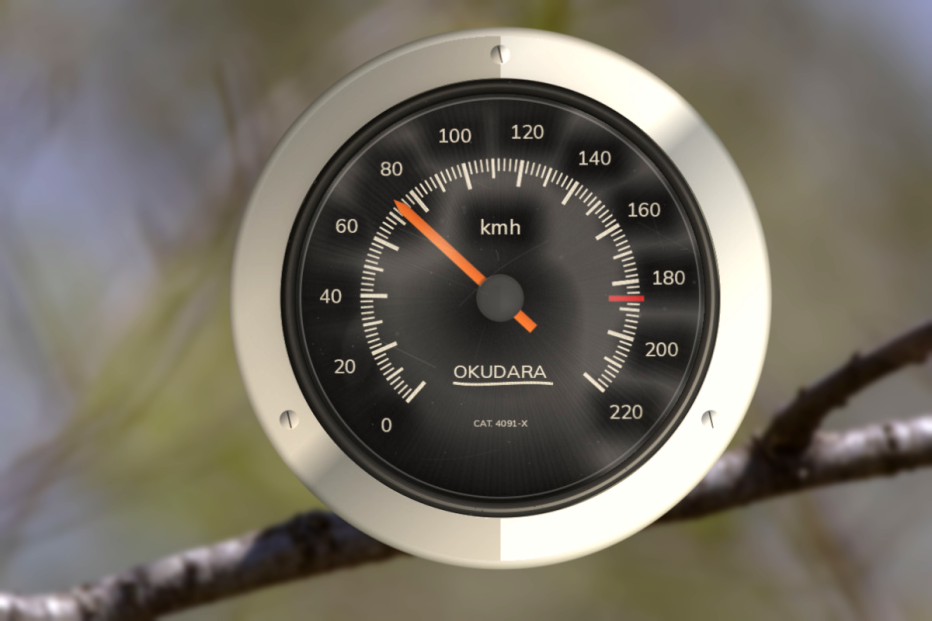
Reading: 74
